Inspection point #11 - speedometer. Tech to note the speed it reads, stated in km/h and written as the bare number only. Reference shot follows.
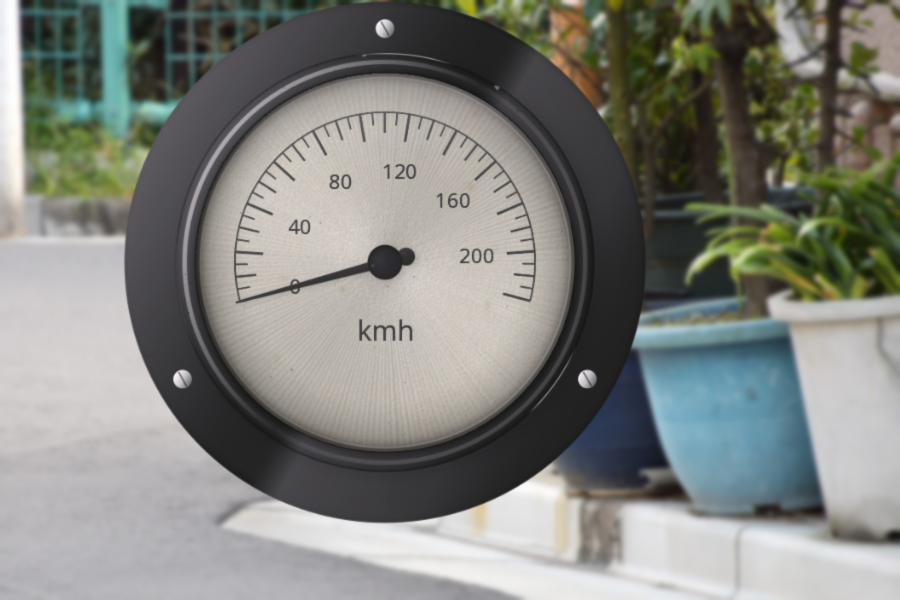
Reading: 0
